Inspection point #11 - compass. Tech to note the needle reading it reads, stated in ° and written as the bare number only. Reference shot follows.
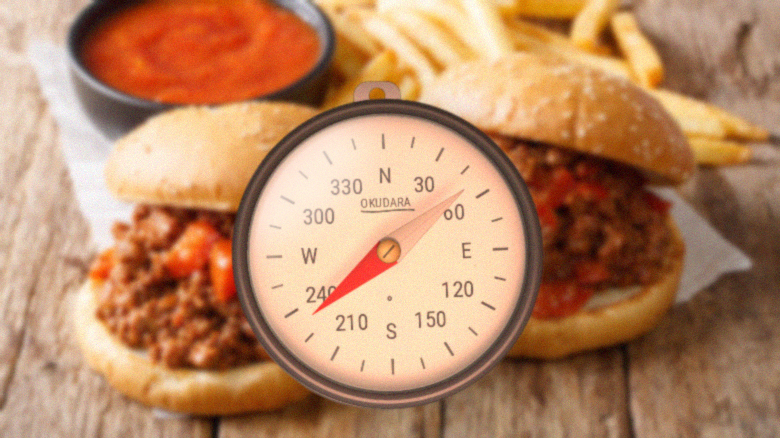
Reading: 232.5
